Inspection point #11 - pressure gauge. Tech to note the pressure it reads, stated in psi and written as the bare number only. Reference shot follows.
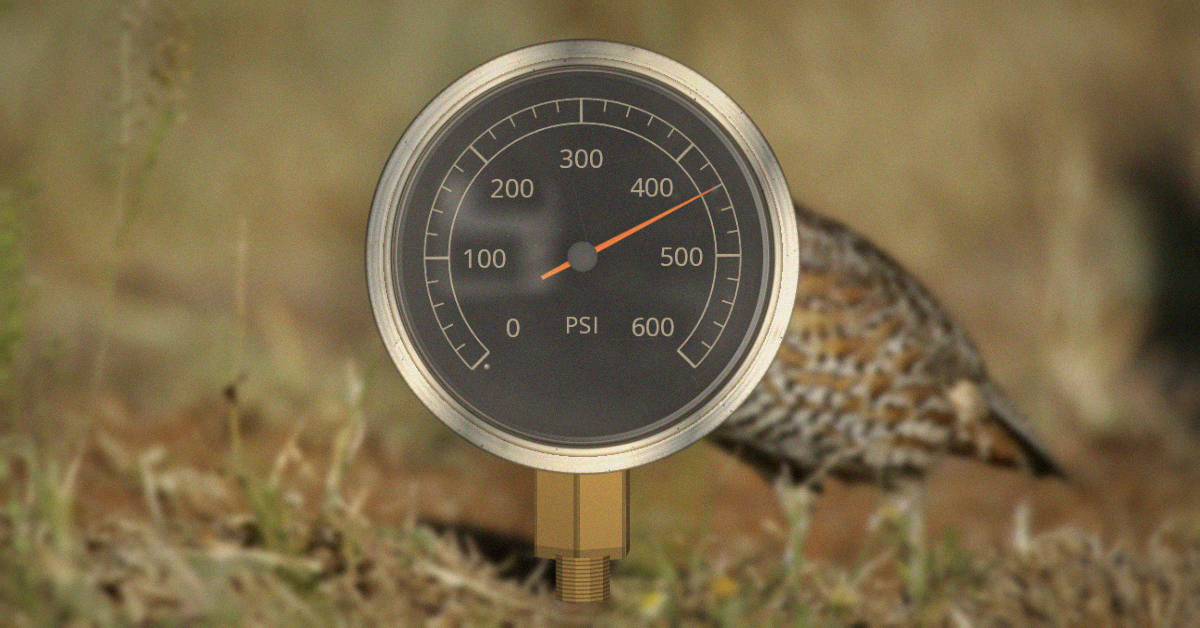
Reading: 440
